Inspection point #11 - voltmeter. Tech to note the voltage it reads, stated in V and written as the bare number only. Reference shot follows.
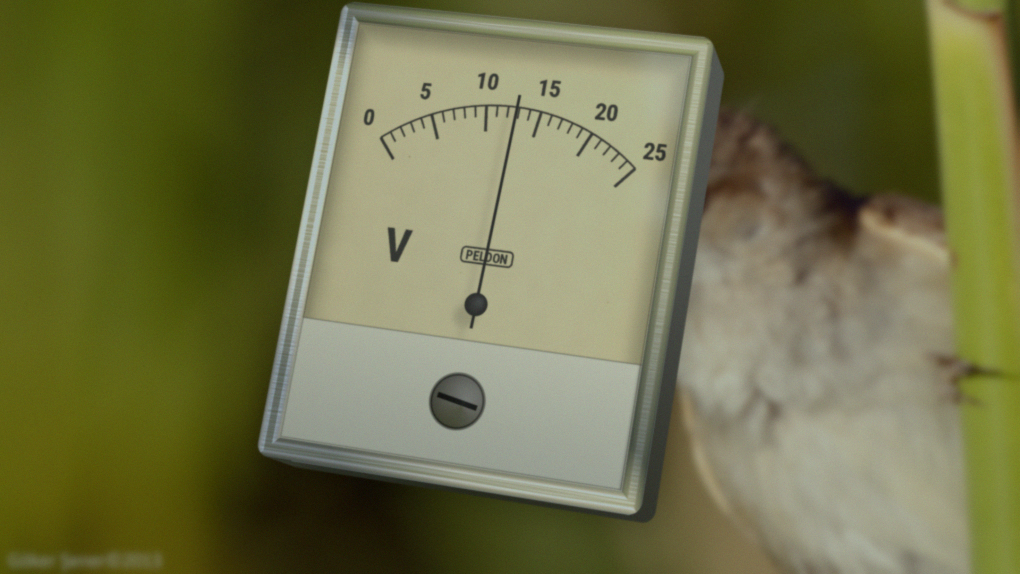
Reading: 13
